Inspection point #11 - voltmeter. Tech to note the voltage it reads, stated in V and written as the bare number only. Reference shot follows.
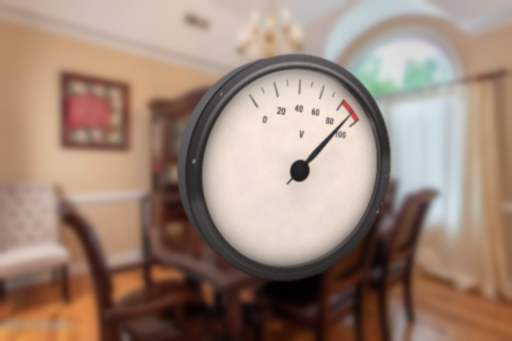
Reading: 90
